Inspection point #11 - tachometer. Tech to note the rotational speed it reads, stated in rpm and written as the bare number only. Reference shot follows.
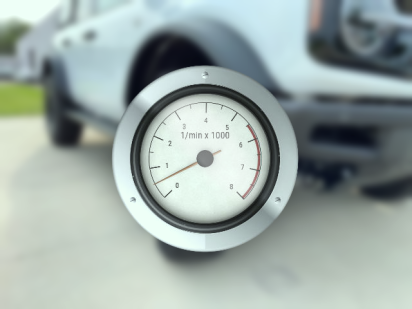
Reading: 500
